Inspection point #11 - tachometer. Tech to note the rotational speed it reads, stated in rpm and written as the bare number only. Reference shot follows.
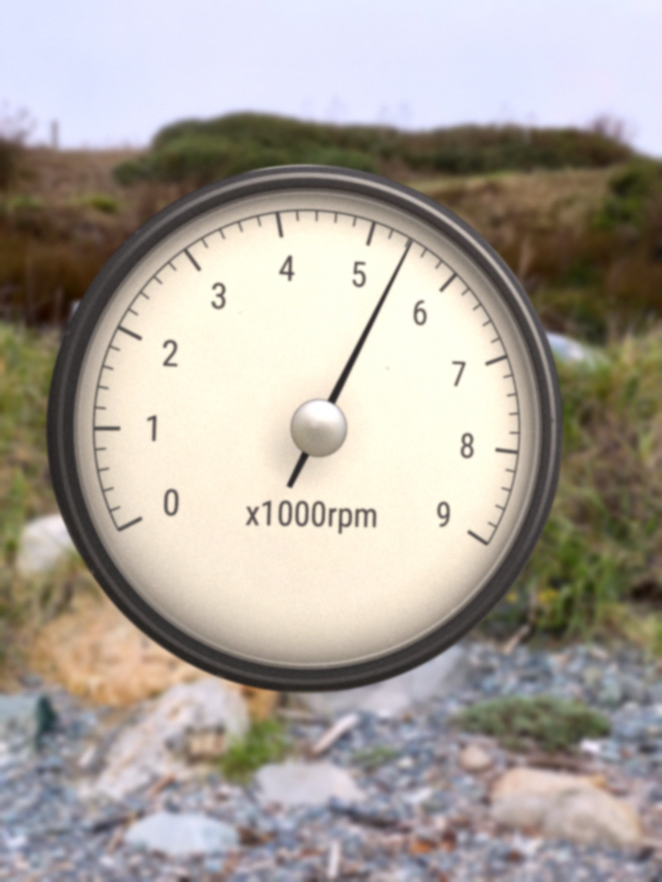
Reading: 5400
